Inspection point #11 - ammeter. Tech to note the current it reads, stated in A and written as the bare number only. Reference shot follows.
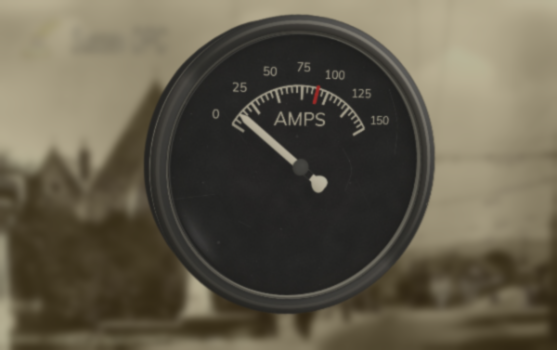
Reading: 10
